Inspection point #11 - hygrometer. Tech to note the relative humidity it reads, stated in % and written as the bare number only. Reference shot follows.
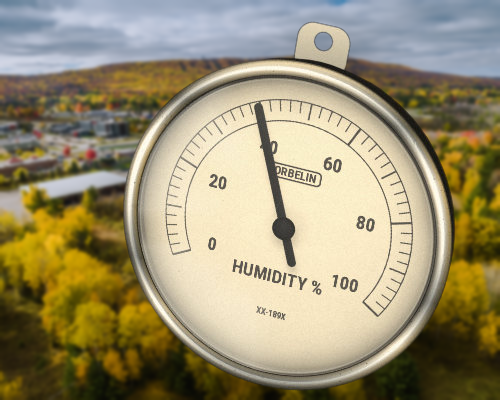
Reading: 40
